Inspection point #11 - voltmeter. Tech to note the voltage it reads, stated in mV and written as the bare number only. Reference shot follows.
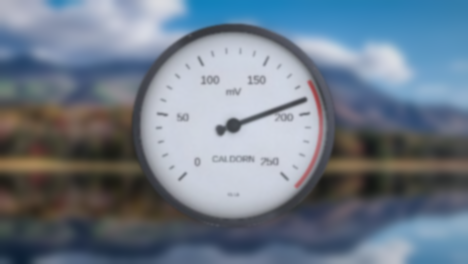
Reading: 190
